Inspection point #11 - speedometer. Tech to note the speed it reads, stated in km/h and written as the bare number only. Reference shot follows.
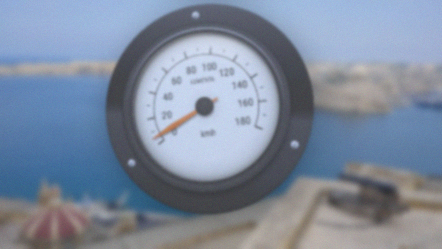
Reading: 5
